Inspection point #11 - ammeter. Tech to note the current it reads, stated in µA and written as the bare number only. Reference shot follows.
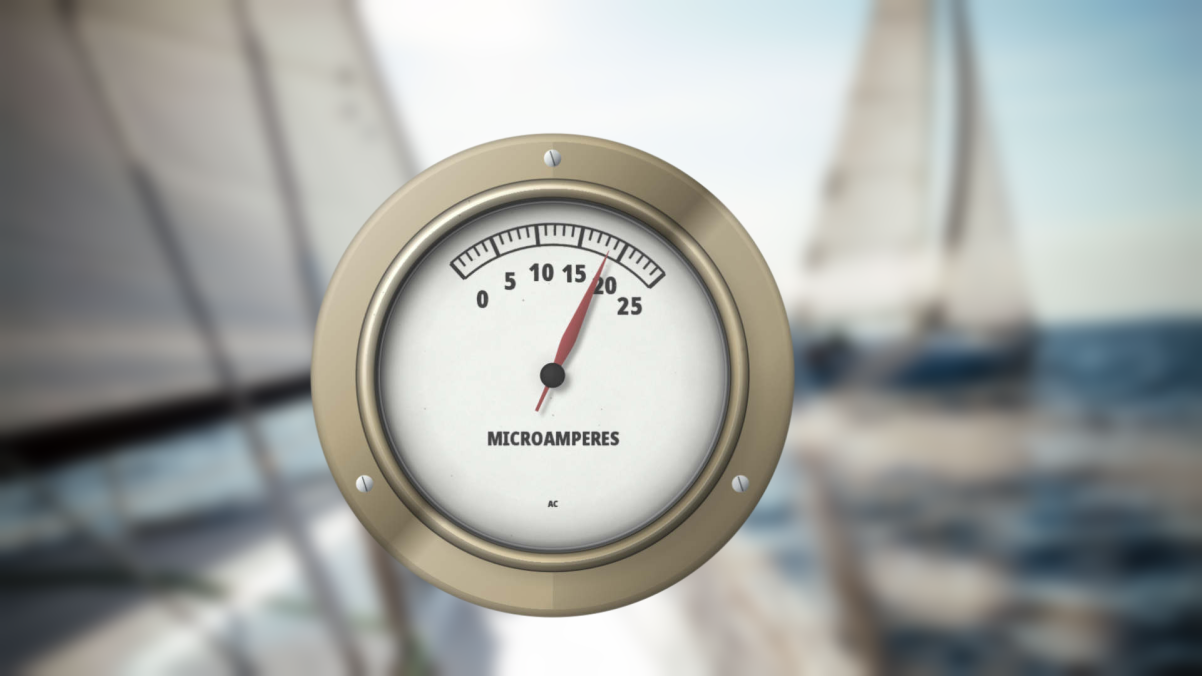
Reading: 18.5
